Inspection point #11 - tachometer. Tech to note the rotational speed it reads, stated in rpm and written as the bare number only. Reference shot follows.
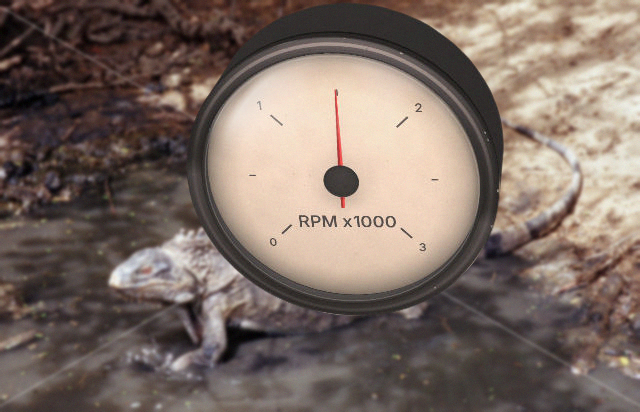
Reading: 1500
